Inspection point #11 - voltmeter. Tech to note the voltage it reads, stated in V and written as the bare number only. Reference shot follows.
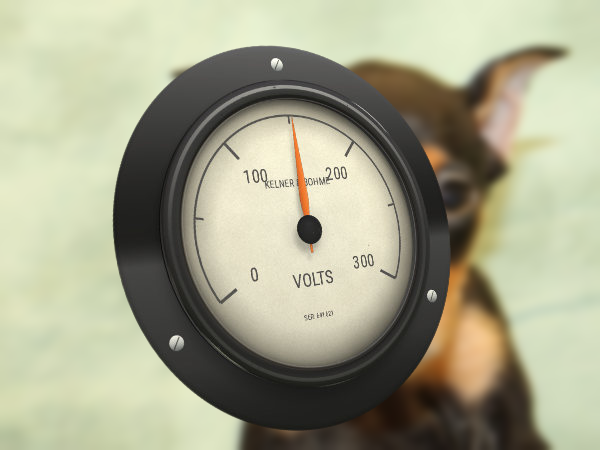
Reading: 150
